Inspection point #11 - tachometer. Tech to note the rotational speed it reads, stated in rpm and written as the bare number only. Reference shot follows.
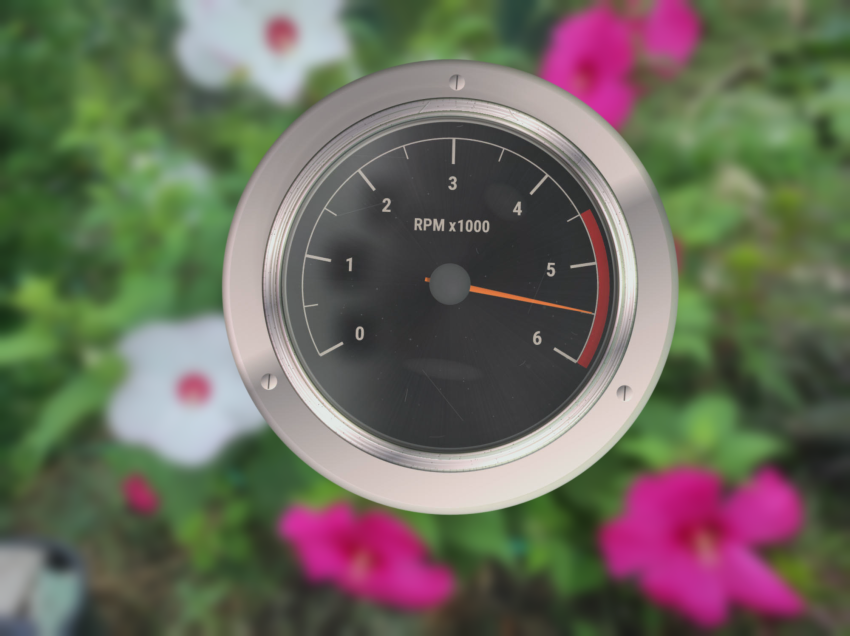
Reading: 5500
